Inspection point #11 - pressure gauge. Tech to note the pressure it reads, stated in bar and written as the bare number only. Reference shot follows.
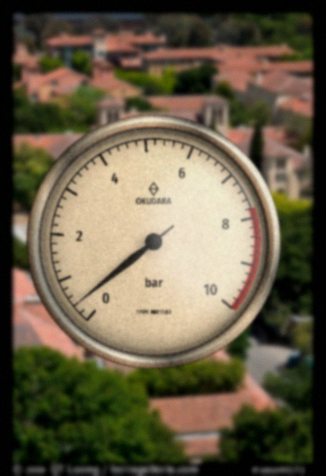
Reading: 0.4
